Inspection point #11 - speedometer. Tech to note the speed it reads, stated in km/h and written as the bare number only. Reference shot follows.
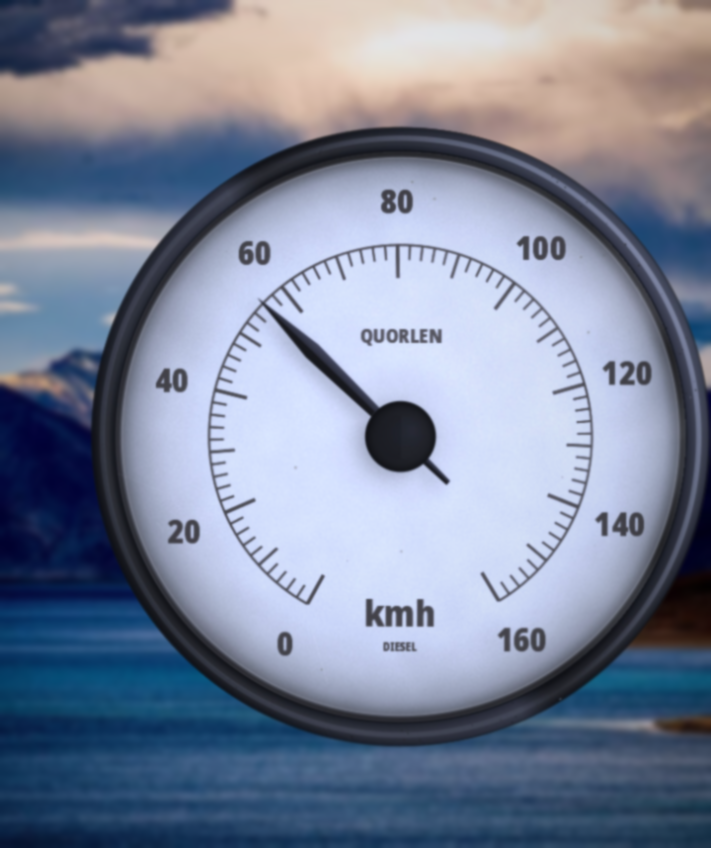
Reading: 56
